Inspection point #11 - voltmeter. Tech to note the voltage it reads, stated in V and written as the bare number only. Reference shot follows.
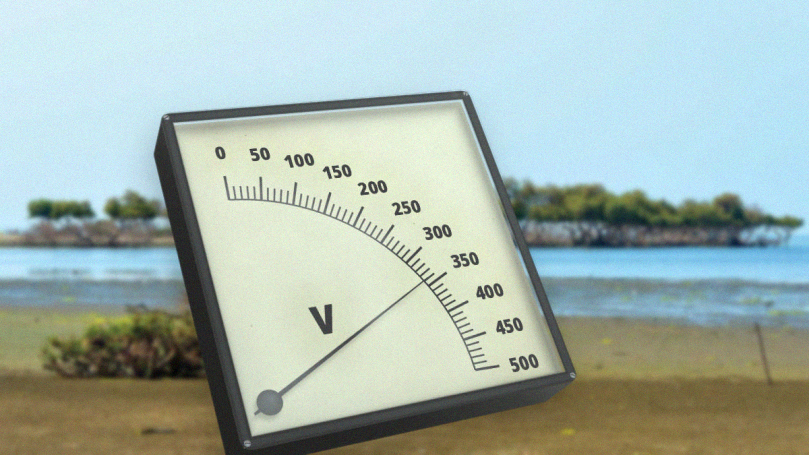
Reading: 340
